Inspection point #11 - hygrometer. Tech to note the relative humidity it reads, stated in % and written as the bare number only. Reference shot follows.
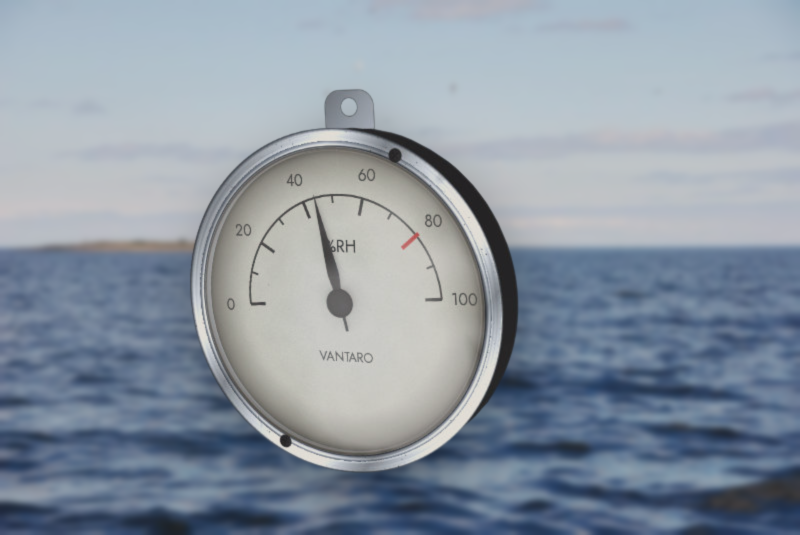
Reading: 45
